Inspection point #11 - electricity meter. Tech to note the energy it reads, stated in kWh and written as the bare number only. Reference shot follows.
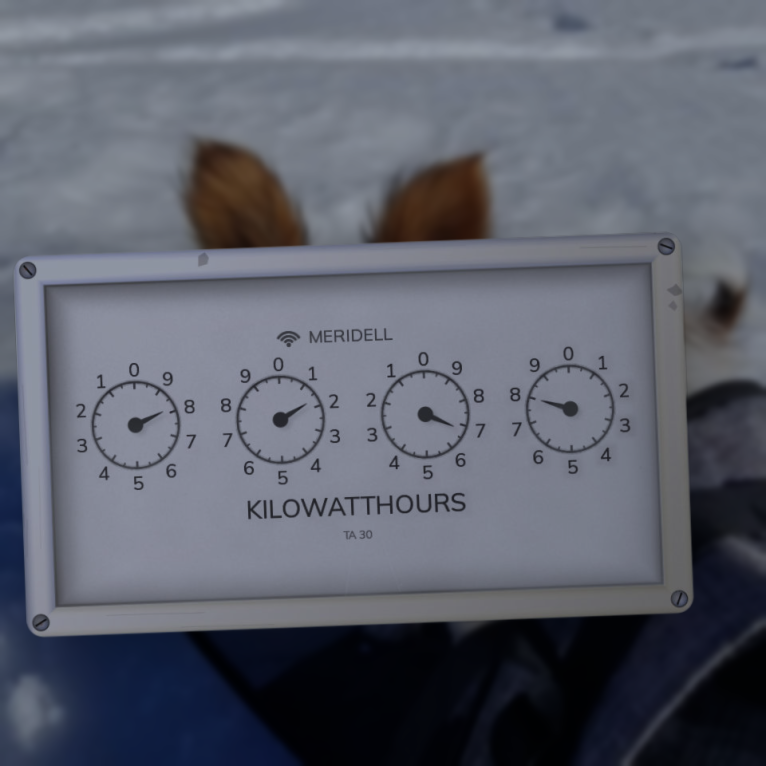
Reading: 8168
